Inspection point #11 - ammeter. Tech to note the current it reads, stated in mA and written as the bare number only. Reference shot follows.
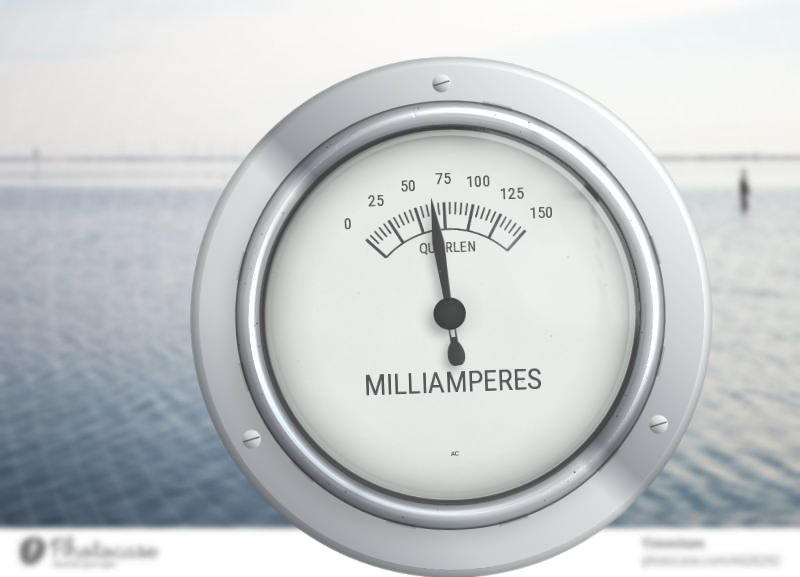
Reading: 65
